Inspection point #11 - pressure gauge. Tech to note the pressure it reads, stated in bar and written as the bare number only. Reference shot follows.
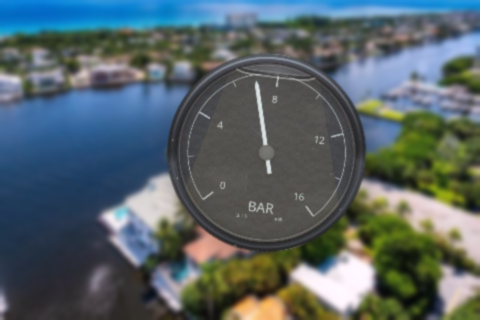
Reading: 7
